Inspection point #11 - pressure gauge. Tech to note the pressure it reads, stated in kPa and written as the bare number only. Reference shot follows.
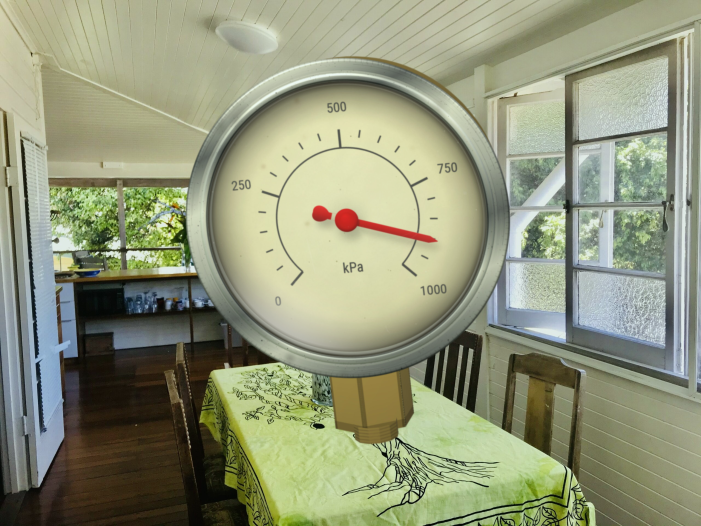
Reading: 900
